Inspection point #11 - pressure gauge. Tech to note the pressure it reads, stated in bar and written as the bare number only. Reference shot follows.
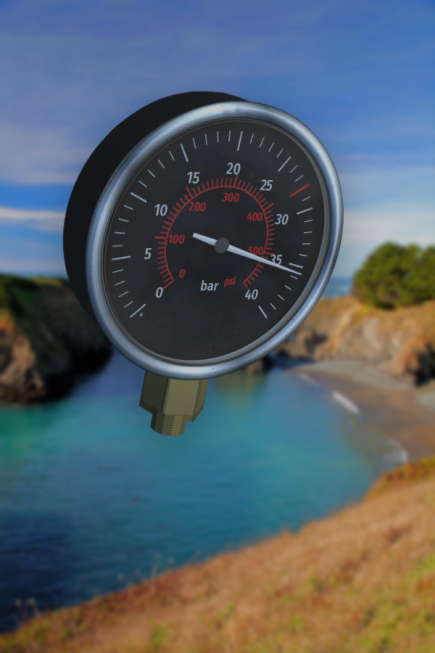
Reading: 35.5
